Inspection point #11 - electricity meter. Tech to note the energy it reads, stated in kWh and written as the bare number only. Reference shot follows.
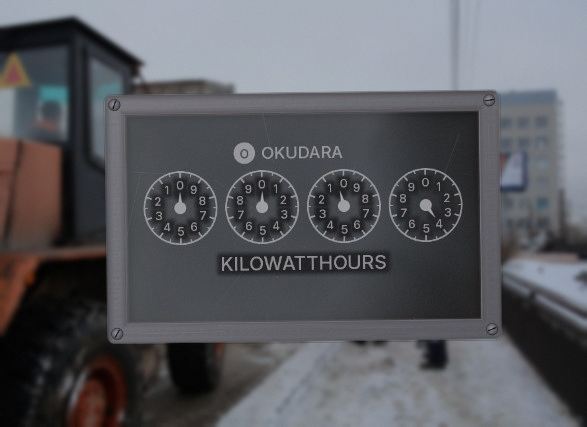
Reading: 4
